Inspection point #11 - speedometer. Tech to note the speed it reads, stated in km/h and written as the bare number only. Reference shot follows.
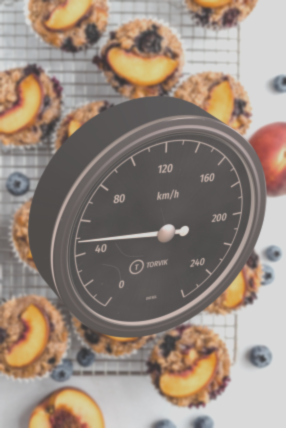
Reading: 50
